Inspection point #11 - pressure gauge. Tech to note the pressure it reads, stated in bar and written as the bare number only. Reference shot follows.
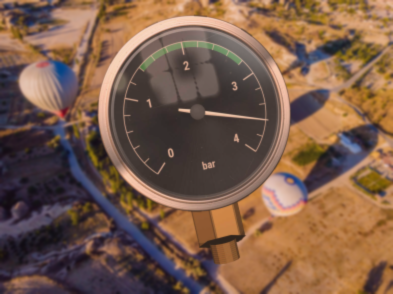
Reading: 3.6
